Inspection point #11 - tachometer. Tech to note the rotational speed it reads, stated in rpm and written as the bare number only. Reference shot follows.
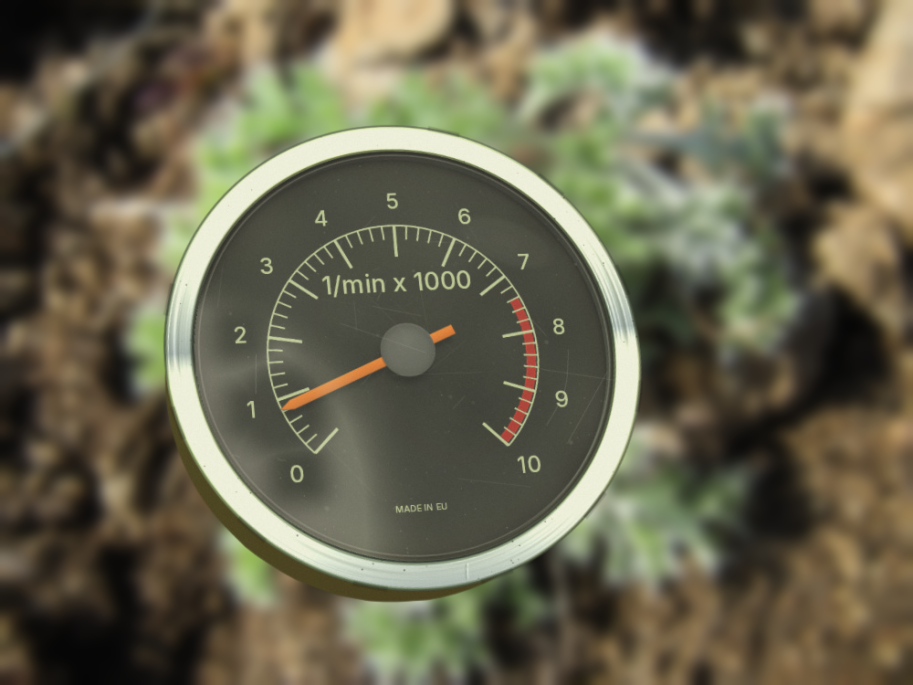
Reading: 800
